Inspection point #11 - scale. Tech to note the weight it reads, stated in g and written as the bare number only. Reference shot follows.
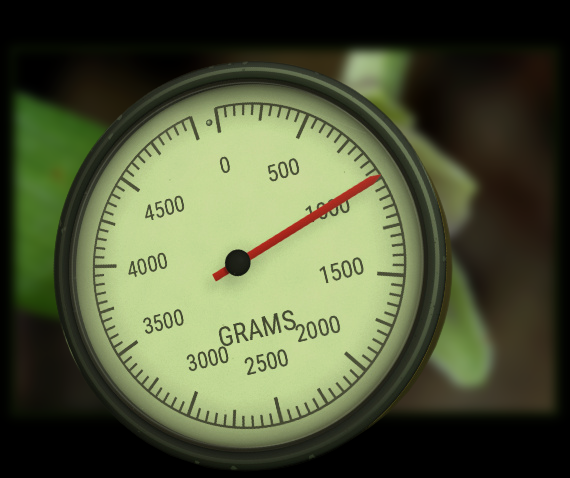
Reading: 1000
